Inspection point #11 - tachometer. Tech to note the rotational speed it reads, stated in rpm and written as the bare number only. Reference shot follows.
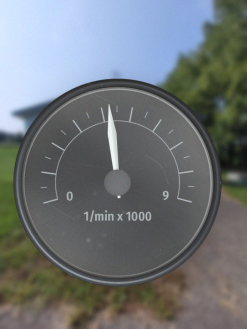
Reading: 4250
